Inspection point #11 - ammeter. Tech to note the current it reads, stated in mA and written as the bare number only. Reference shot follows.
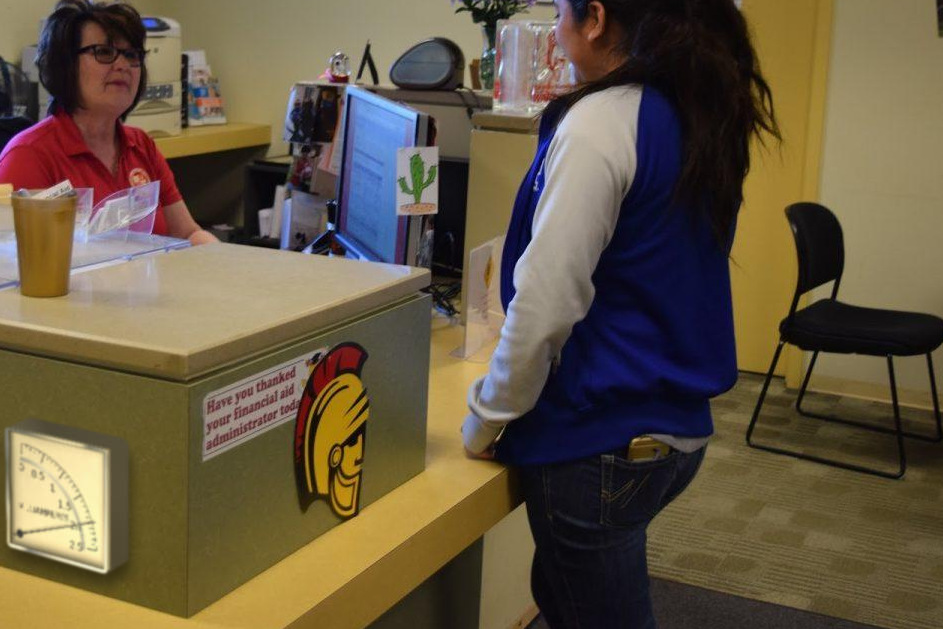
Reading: 2
